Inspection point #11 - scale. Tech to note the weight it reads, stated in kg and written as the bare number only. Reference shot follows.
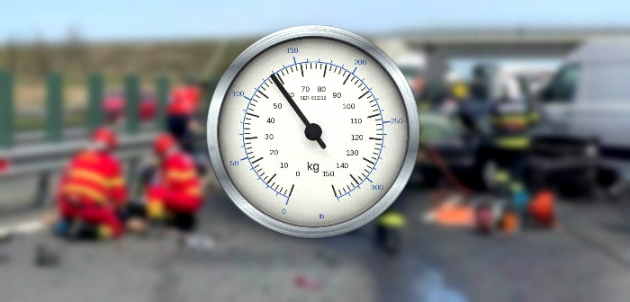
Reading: 58
